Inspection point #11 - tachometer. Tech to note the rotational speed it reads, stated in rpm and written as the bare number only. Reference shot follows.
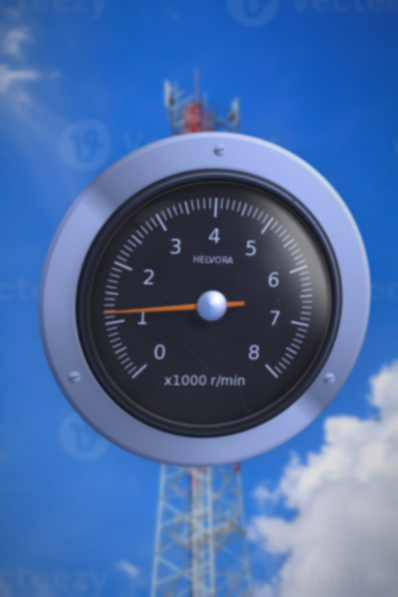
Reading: 1200
